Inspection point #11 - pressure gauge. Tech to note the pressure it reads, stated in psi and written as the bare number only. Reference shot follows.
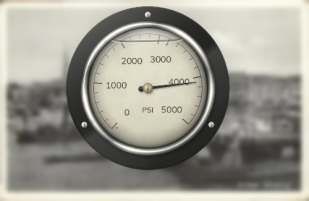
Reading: 4100
